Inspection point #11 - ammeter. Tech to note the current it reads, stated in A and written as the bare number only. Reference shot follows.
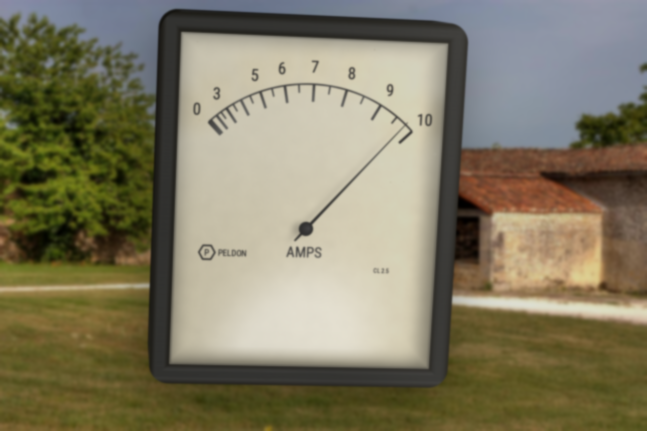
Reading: 9.75
